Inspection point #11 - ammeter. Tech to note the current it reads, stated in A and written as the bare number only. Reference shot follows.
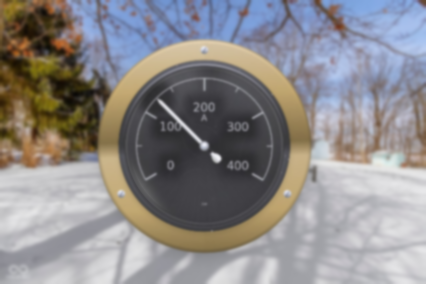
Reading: 125
